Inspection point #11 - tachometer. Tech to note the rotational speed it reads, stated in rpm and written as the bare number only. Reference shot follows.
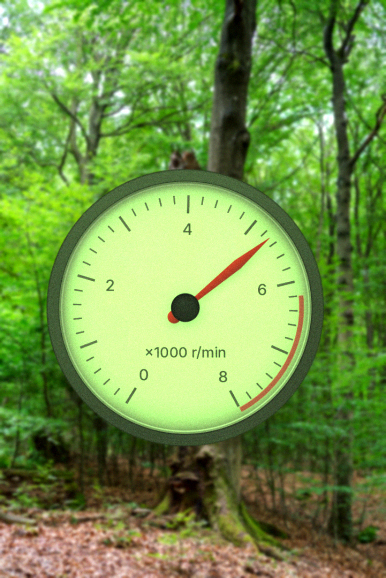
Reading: 5300
